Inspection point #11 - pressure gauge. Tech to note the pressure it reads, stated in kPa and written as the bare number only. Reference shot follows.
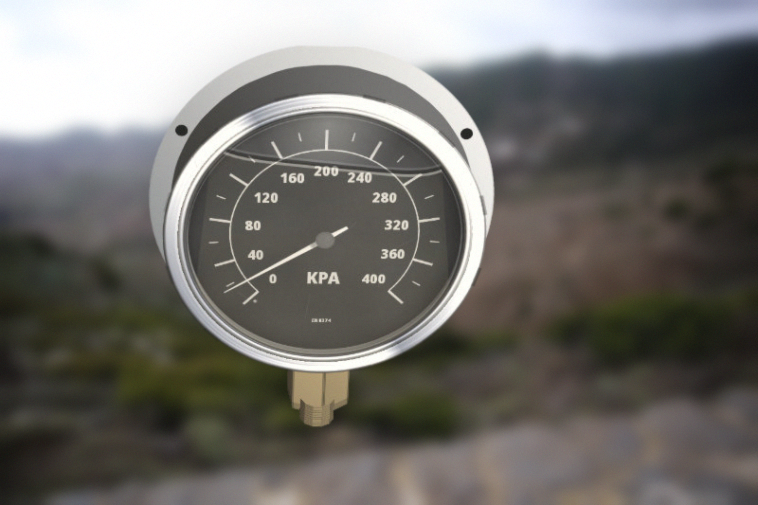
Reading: 20
